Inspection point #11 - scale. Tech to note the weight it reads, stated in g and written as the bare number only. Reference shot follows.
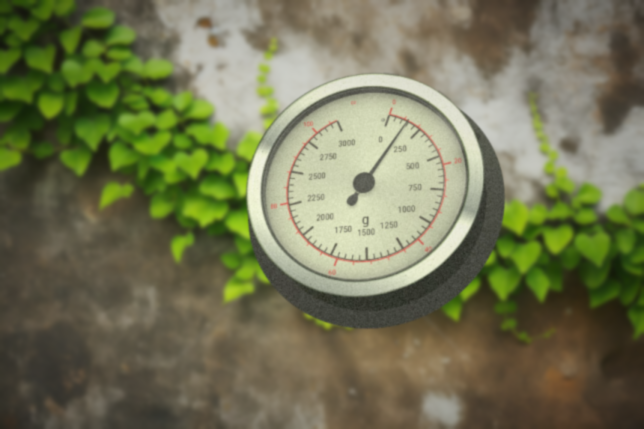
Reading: 150
